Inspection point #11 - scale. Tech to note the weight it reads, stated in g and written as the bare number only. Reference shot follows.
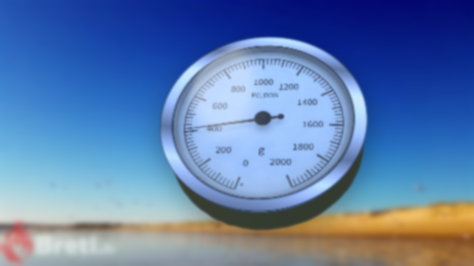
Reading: 400
